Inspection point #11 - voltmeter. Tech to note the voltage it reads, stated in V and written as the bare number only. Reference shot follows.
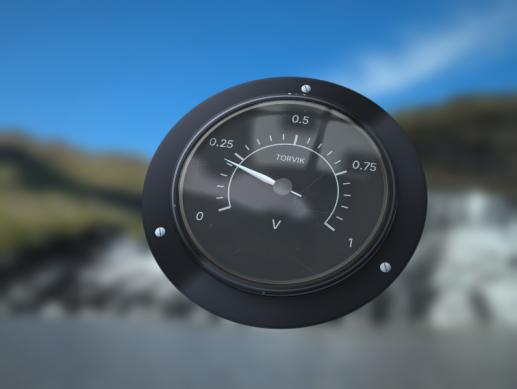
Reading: 0.2
